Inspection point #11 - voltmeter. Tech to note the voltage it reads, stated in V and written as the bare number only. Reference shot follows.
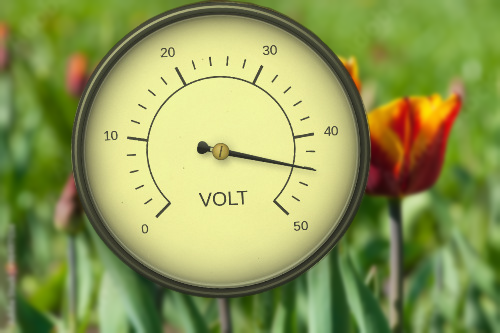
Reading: 44
